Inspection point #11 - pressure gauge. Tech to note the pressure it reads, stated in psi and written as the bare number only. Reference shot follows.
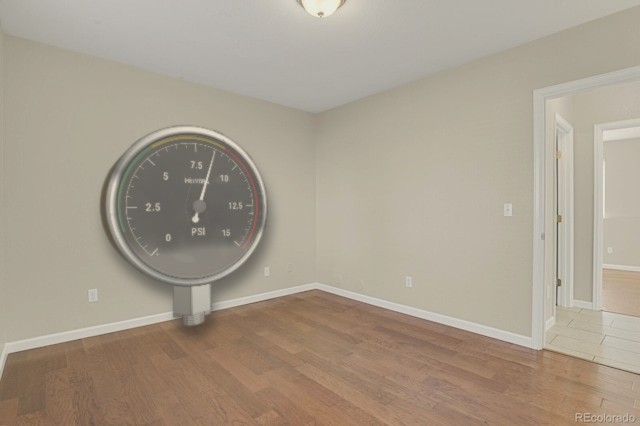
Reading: 8.5
